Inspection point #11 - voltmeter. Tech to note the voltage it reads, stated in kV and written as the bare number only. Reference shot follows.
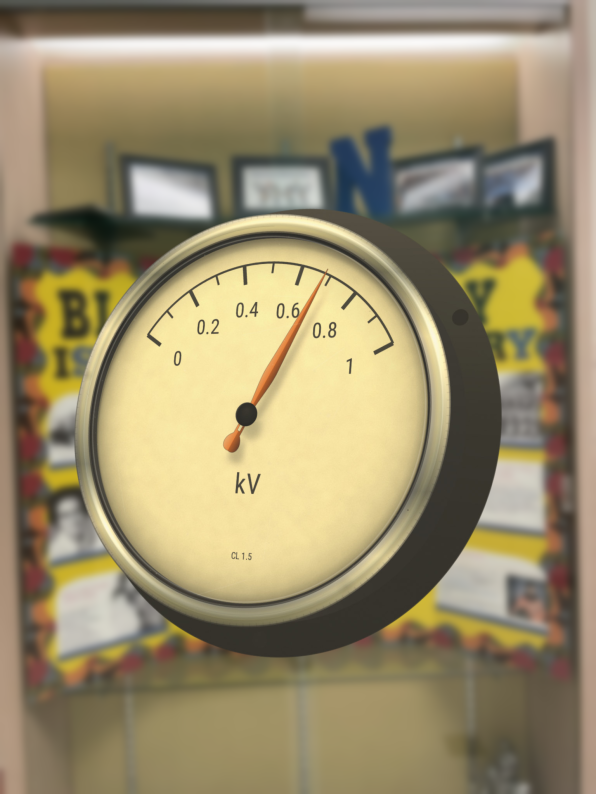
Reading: 0.7
